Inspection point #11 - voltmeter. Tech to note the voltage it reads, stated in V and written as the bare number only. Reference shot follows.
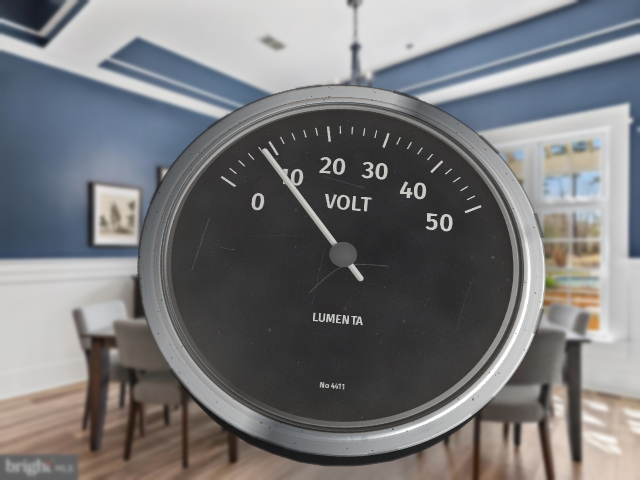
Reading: 8
